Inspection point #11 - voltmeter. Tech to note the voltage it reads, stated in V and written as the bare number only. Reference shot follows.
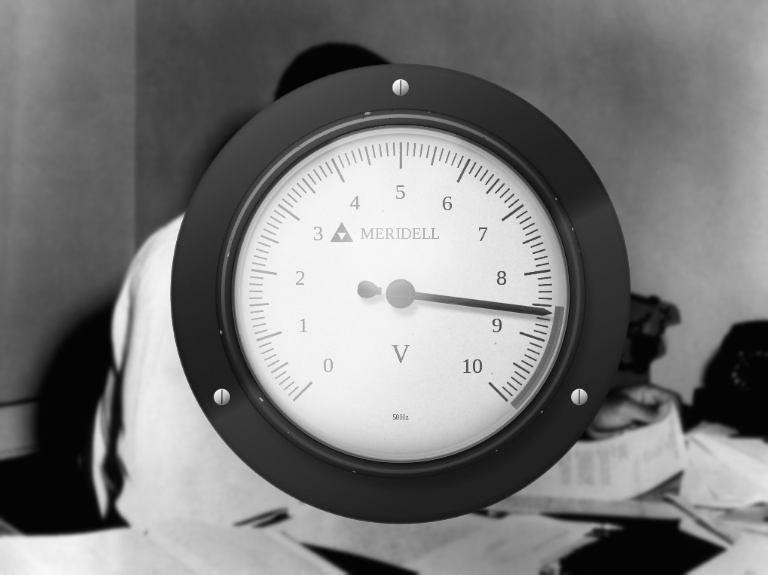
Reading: 8.6
